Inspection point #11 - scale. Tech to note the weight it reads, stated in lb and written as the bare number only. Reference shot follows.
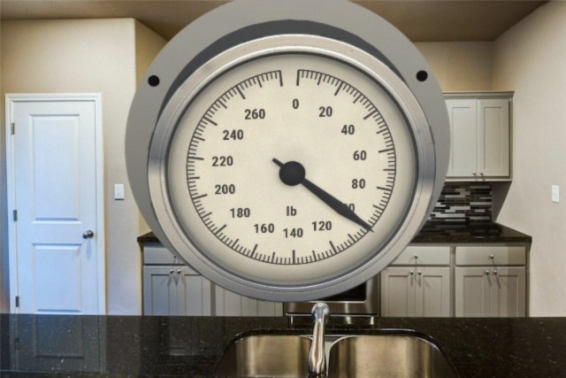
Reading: 100
